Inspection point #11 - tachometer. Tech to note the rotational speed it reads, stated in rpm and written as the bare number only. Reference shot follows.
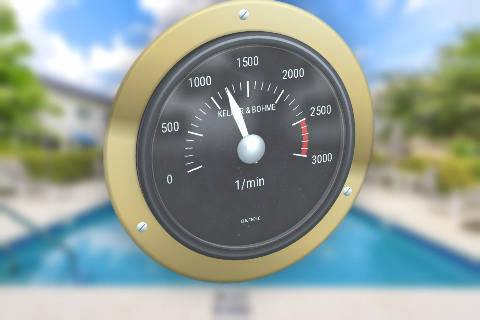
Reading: 1200
